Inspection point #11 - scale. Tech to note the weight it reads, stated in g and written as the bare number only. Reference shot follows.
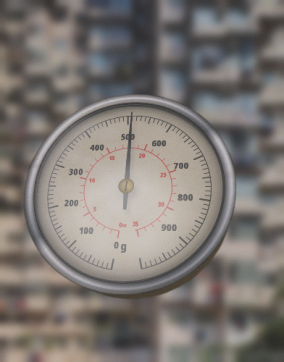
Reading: 510
